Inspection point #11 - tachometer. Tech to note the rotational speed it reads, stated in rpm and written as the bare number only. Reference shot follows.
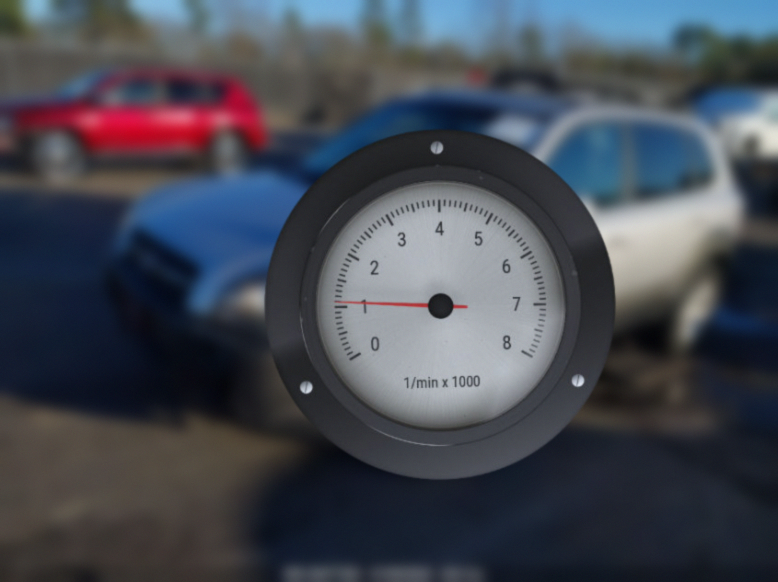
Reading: 1100
